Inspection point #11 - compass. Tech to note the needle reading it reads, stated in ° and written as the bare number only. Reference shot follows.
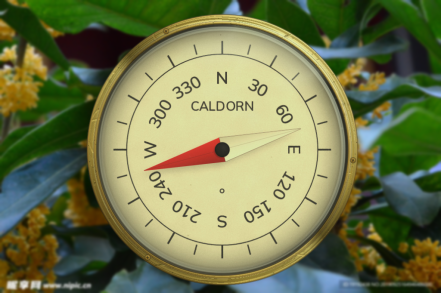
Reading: 255
